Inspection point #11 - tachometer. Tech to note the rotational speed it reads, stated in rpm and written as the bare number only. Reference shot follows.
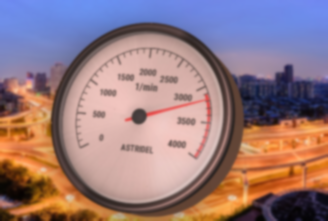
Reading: 3200
